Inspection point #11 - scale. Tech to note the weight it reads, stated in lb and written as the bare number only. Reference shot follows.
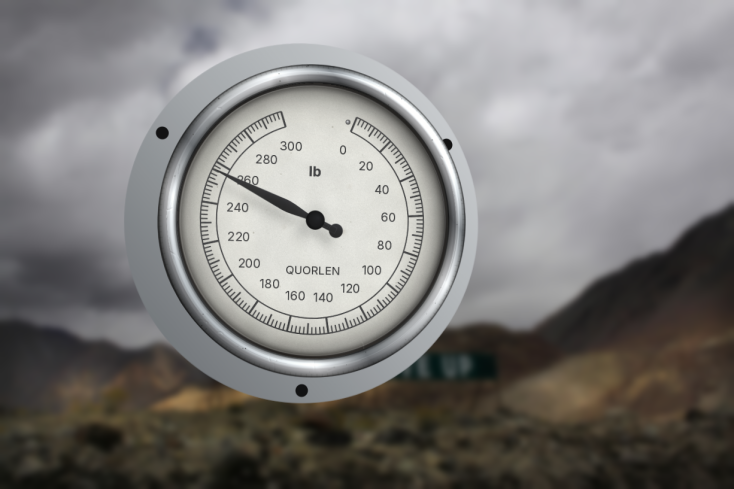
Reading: 256
